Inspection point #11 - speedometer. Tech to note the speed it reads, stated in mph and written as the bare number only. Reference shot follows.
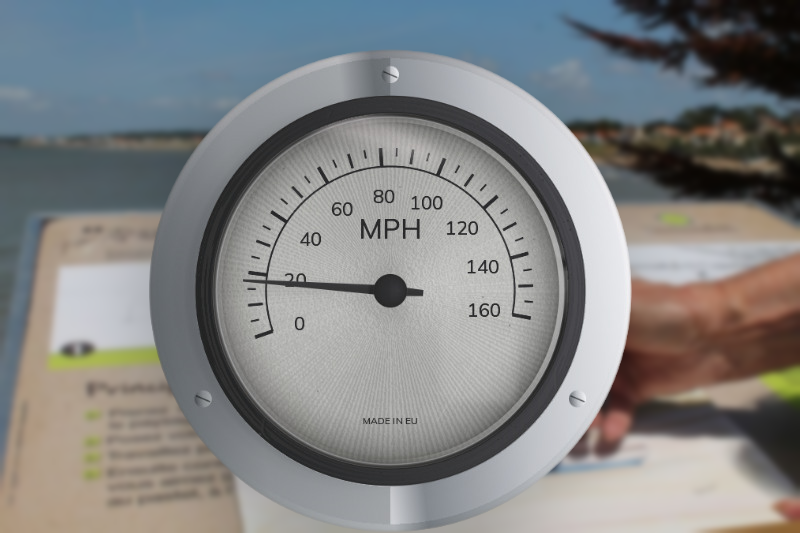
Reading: 17.5
